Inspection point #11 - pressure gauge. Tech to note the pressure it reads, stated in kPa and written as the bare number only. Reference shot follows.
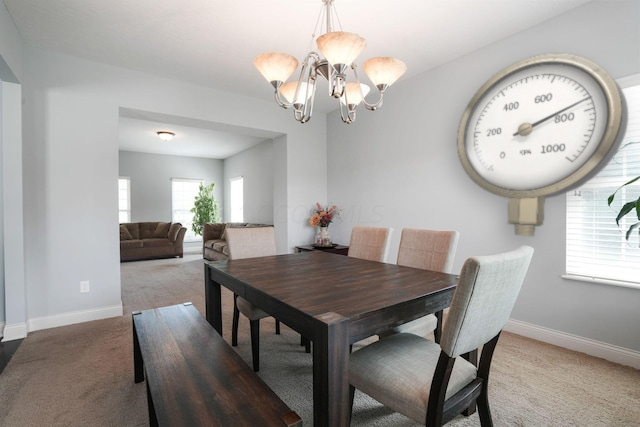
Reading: 760
